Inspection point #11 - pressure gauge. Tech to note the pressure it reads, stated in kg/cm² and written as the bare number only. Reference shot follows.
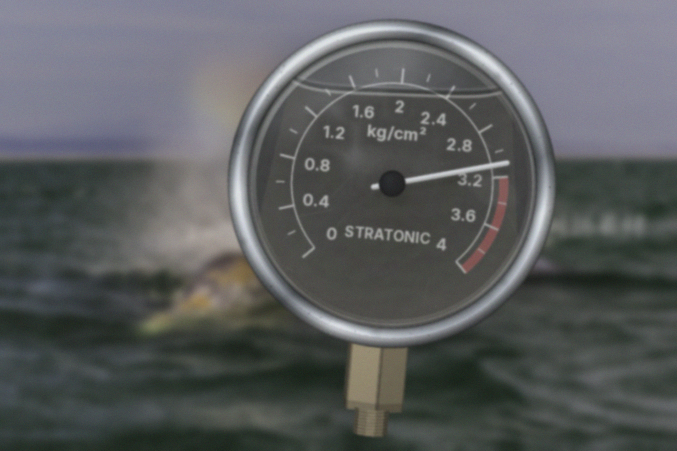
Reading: 3.1
